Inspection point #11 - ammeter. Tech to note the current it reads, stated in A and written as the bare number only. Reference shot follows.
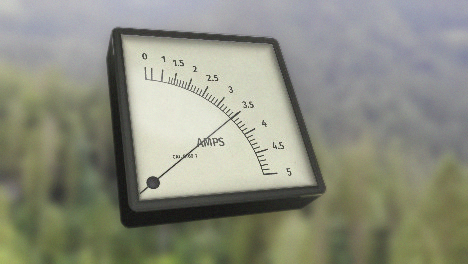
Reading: 3.5
